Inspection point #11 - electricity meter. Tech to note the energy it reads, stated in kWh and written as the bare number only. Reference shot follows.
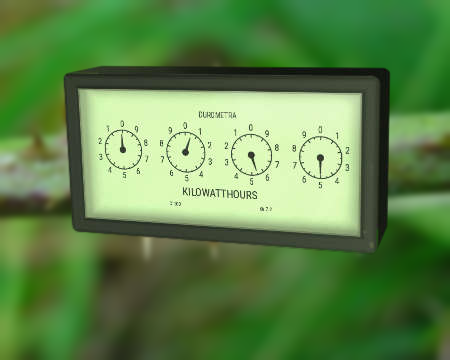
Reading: 55
